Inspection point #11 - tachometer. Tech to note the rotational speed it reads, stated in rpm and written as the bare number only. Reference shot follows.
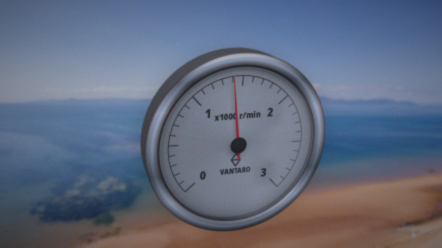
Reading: 1400
